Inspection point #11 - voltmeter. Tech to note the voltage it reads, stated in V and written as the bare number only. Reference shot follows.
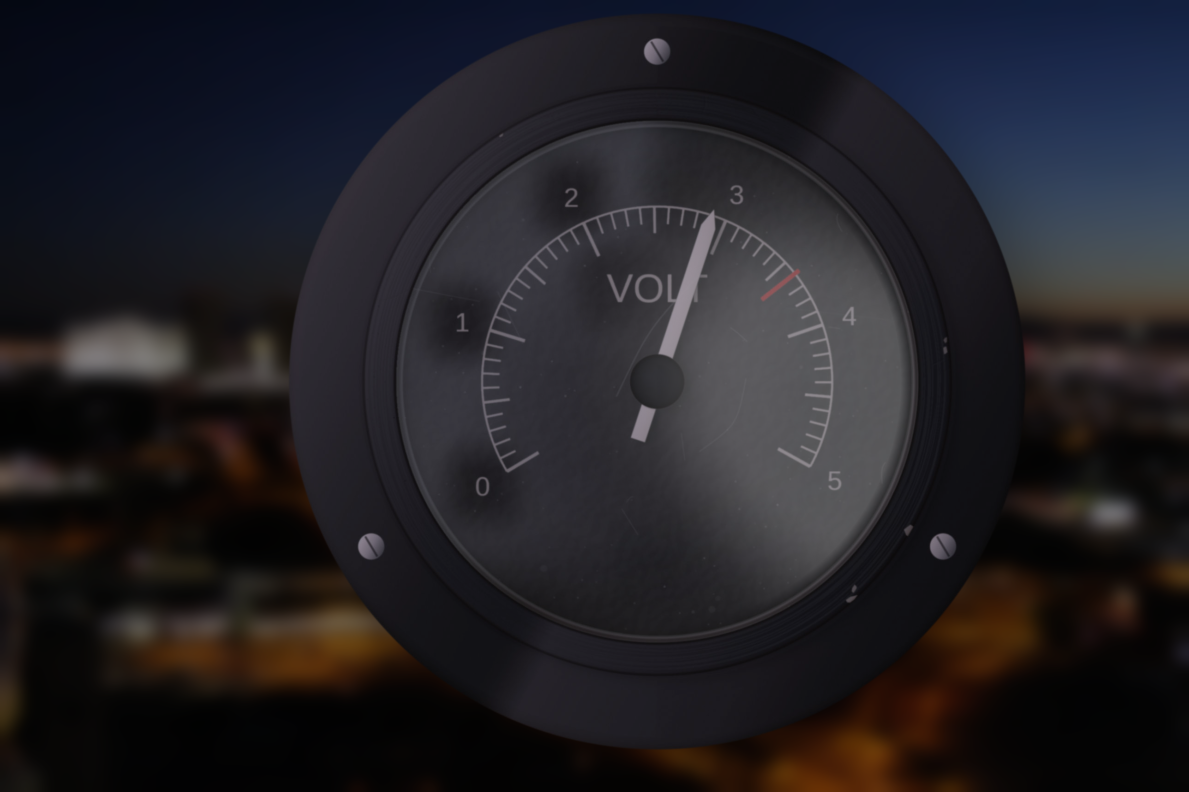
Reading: 2.9
